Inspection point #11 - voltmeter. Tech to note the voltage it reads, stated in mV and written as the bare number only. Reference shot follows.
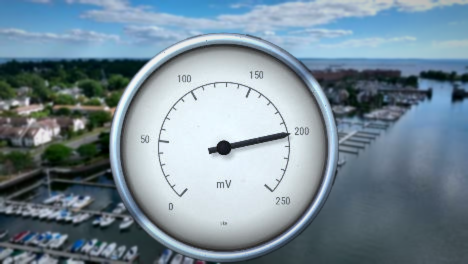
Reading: 200
